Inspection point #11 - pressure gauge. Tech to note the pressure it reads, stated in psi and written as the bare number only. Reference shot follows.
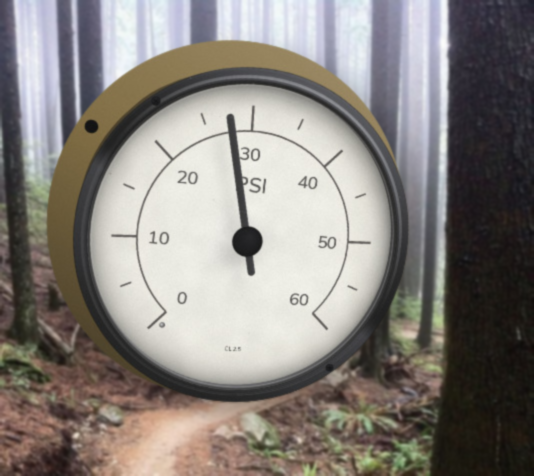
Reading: 27.5
